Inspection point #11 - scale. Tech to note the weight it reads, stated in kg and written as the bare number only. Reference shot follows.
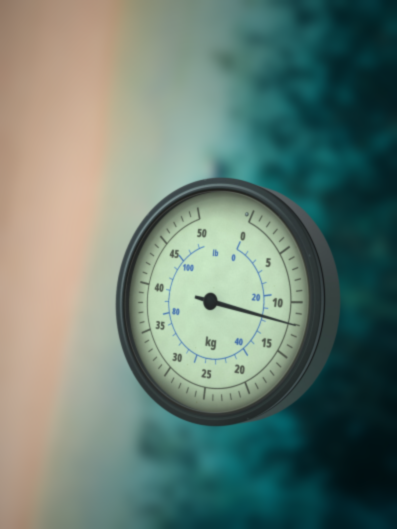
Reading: 12
